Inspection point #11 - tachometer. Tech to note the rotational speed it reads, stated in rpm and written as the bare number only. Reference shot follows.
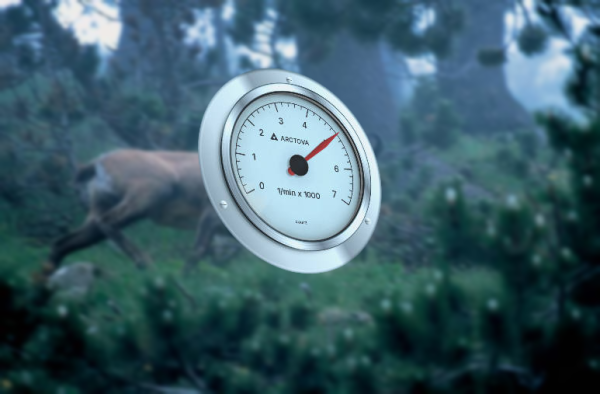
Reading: 5000
